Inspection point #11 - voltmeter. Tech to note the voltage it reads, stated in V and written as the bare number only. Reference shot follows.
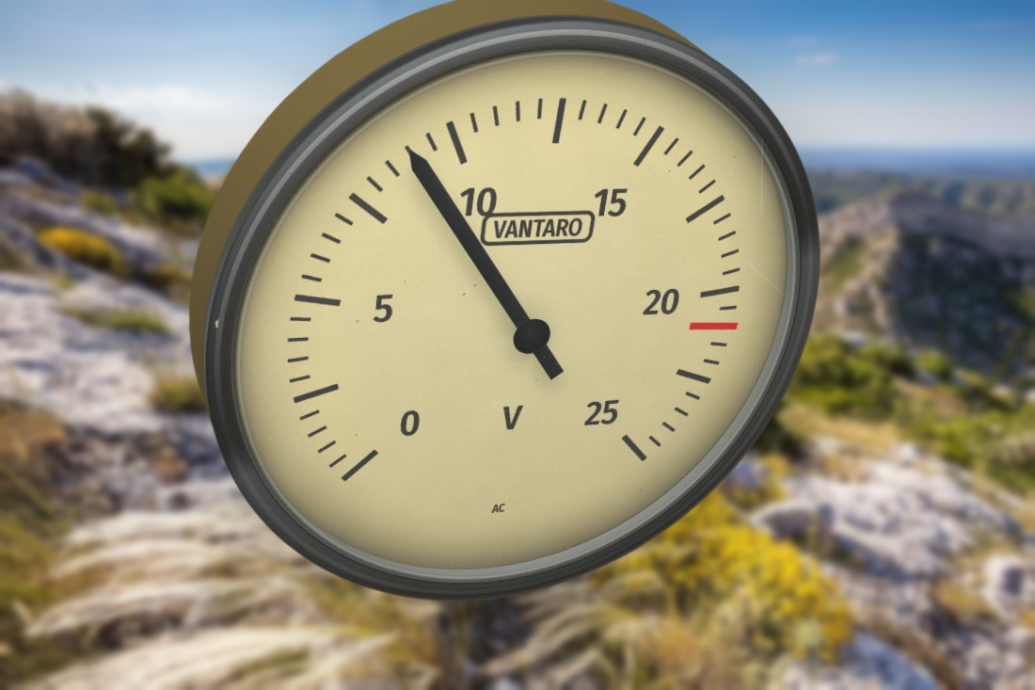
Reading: 9
